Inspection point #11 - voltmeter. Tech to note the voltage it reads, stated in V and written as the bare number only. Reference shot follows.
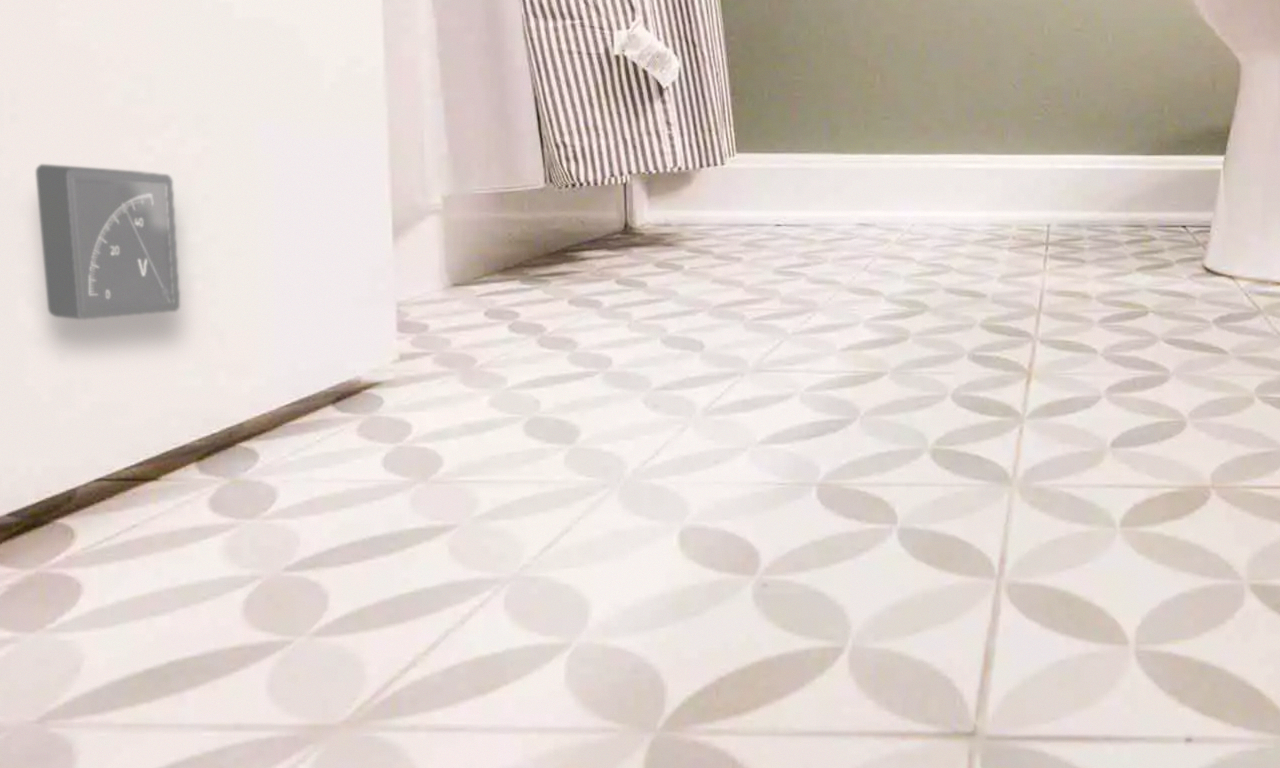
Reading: 35
